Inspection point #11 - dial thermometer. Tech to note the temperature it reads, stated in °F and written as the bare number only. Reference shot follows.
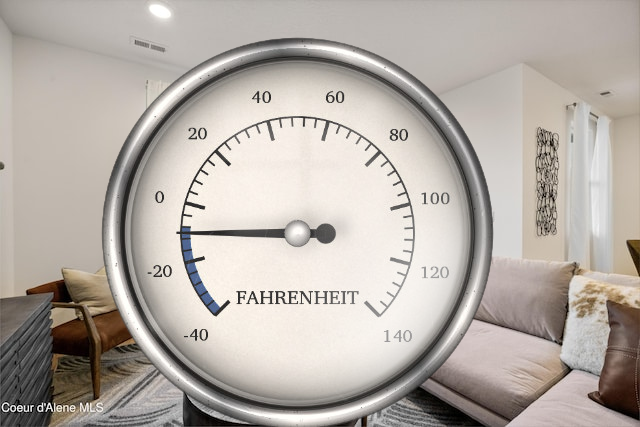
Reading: -10
